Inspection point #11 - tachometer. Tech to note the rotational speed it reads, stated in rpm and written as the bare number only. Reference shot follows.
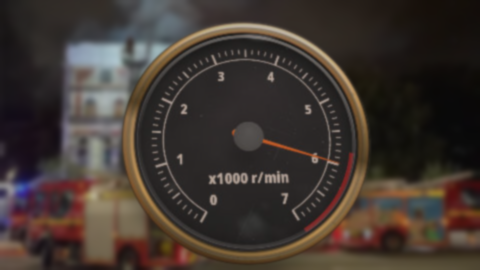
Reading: 6000
